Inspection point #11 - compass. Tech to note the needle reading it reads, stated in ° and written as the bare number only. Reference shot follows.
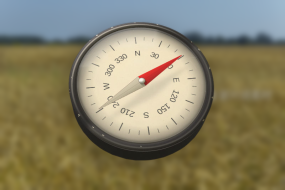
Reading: 60
